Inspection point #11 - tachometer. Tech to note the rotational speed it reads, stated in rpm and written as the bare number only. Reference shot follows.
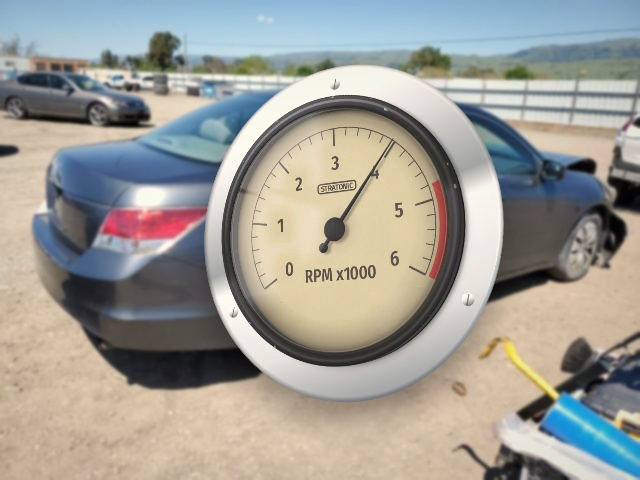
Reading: 4000
